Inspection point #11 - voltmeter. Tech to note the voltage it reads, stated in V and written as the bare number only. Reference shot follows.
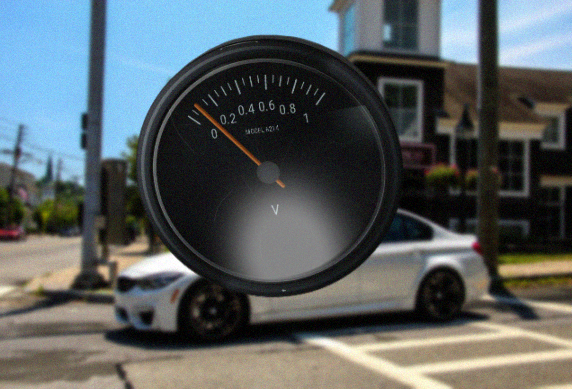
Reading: 0.1
